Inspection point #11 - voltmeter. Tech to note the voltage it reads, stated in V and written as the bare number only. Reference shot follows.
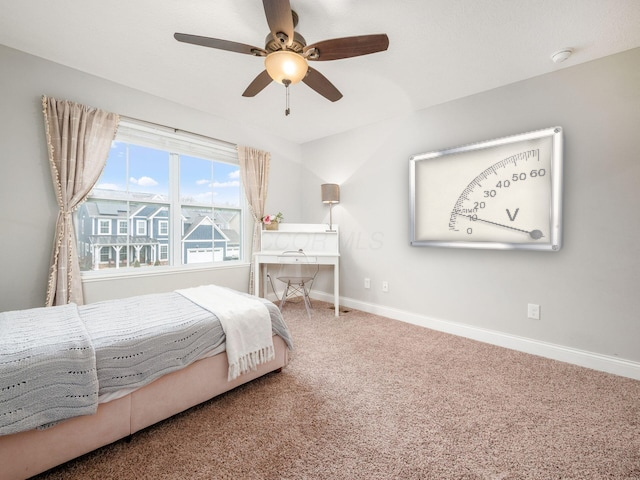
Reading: 10
